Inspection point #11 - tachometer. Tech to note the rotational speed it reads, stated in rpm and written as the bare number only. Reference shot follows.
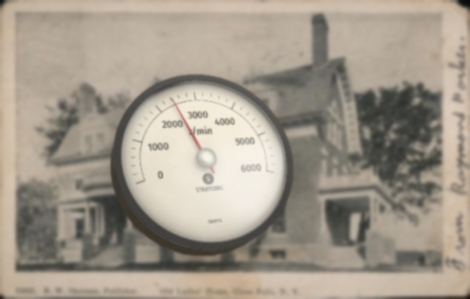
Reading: 2400
